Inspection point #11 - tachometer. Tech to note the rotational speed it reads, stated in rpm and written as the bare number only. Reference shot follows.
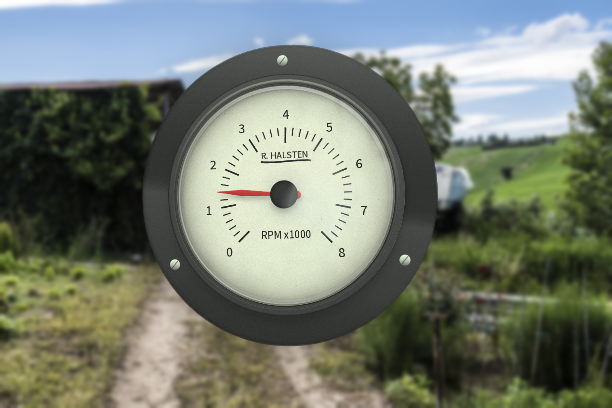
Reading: 1400
